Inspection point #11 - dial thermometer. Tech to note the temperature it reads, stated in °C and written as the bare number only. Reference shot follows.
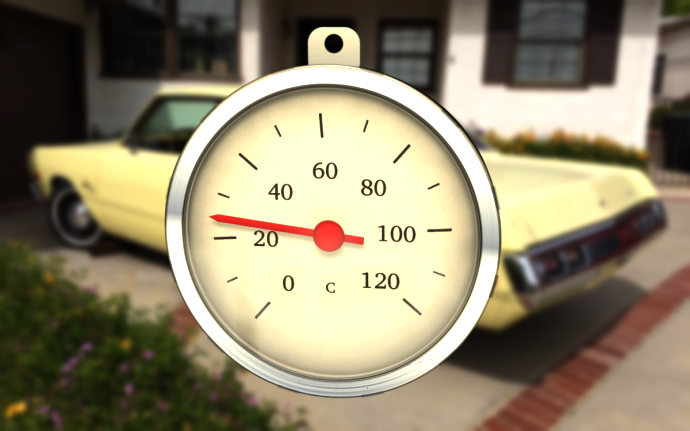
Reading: 25
